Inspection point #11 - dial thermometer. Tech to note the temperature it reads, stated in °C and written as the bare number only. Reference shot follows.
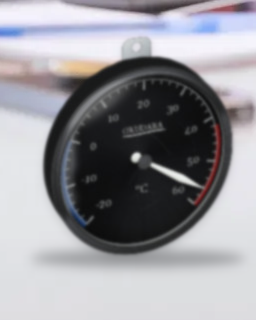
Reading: 56
